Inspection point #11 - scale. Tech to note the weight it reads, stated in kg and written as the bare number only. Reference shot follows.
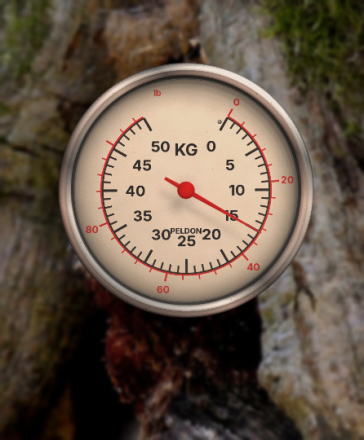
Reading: 15
